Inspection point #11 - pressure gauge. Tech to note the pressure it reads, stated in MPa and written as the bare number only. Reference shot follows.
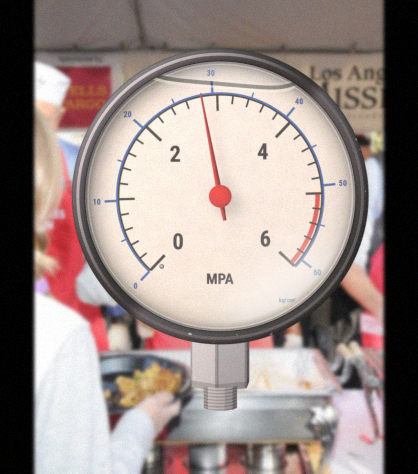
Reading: 2.8
